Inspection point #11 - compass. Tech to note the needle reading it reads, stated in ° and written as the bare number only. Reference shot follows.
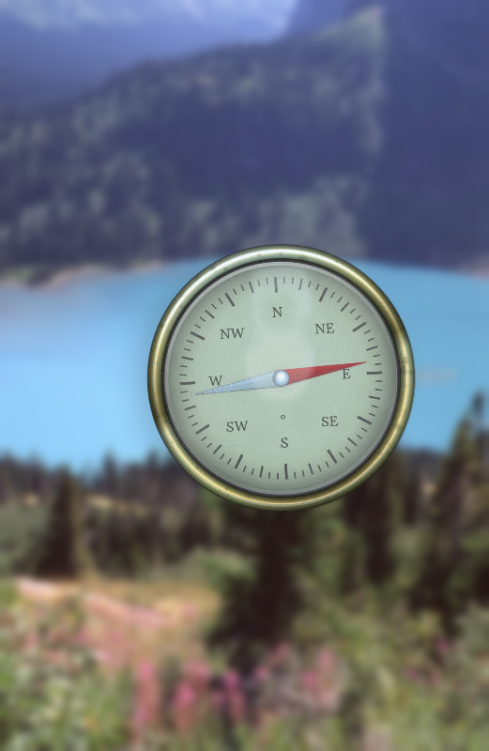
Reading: 82.5
